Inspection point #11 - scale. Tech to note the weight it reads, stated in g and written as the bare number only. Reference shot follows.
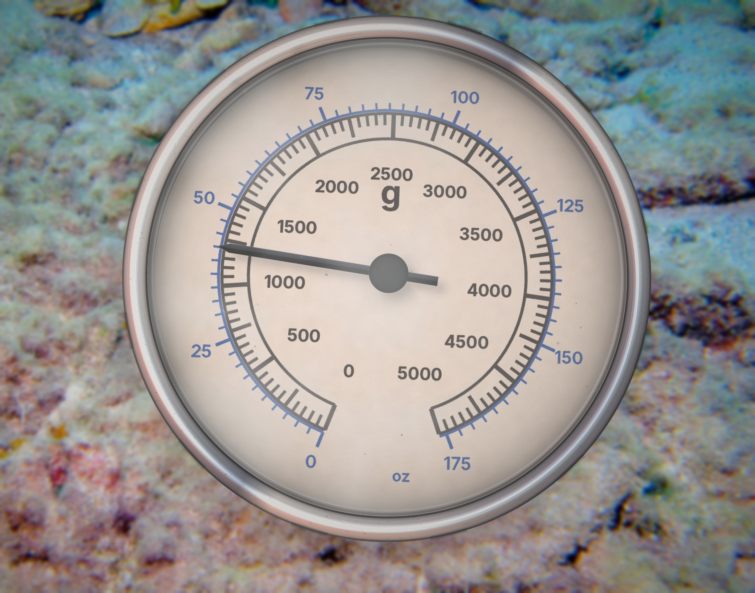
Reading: 1200
